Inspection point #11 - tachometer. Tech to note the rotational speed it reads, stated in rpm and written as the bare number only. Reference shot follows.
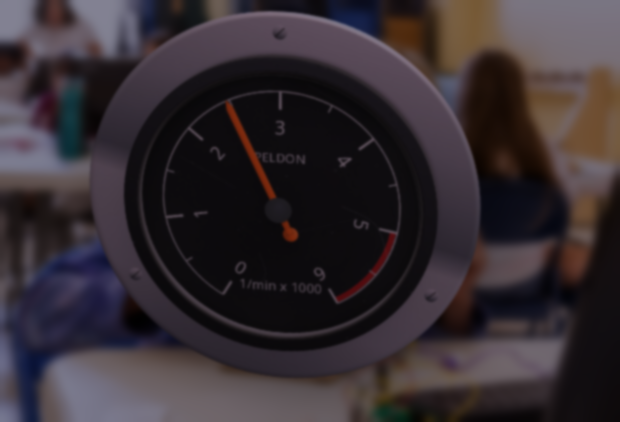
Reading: 2500
